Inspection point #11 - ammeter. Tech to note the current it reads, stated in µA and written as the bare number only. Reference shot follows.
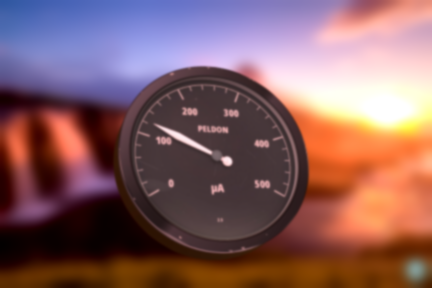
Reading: 120
